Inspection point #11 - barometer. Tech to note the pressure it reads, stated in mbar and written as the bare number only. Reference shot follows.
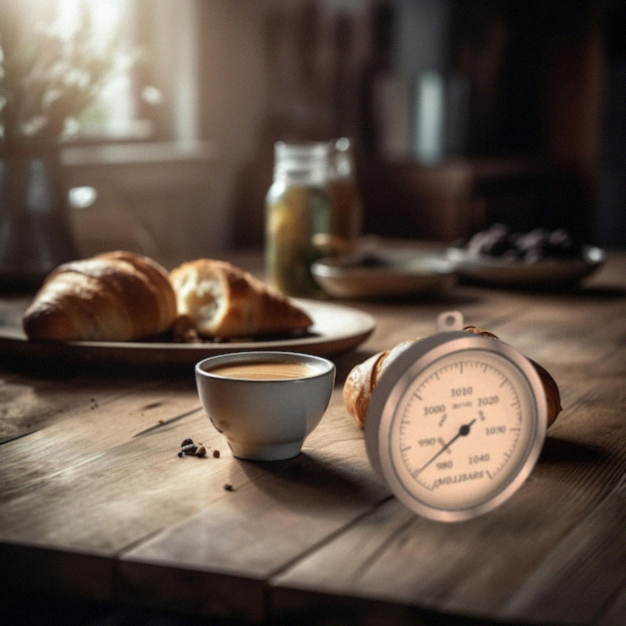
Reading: 985
